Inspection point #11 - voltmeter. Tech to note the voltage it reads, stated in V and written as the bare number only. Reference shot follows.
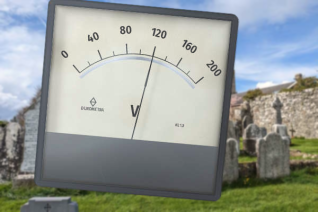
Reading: 120
